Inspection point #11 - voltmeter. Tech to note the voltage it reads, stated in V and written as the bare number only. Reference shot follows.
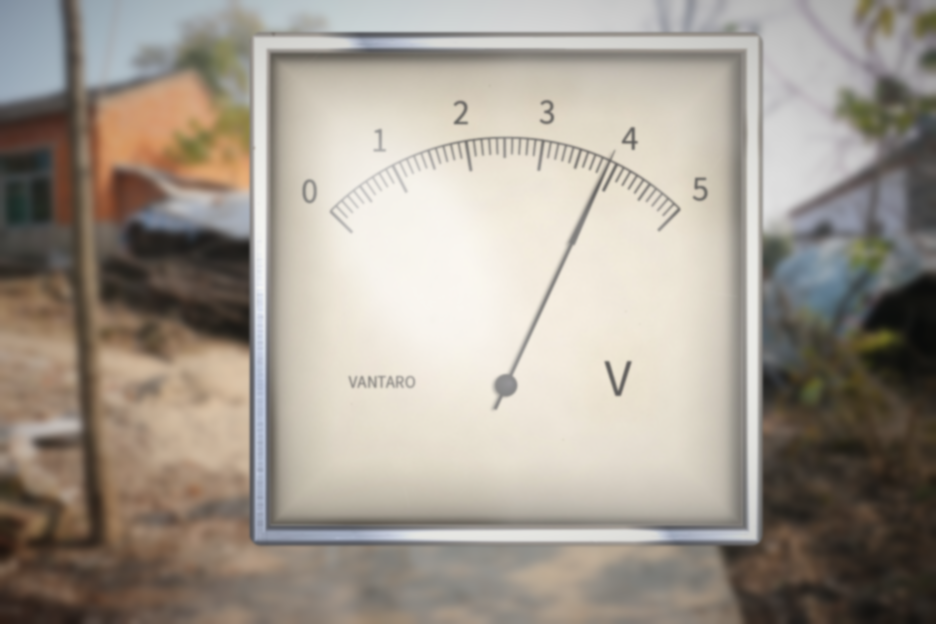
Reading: 3.9
